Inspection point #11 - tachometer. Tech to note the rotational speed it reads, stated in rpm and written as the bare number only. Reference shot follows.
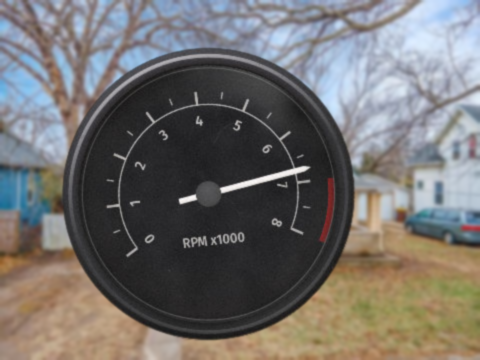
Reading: 6750
